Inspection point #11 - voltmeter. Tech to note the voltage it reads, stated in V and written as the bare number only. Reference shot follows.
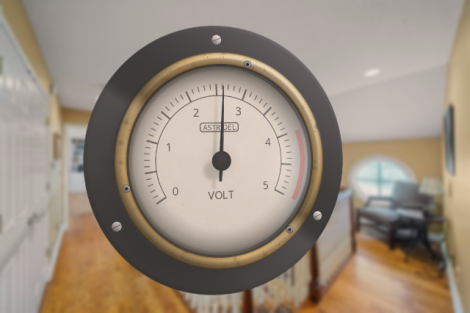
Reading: 2.6
